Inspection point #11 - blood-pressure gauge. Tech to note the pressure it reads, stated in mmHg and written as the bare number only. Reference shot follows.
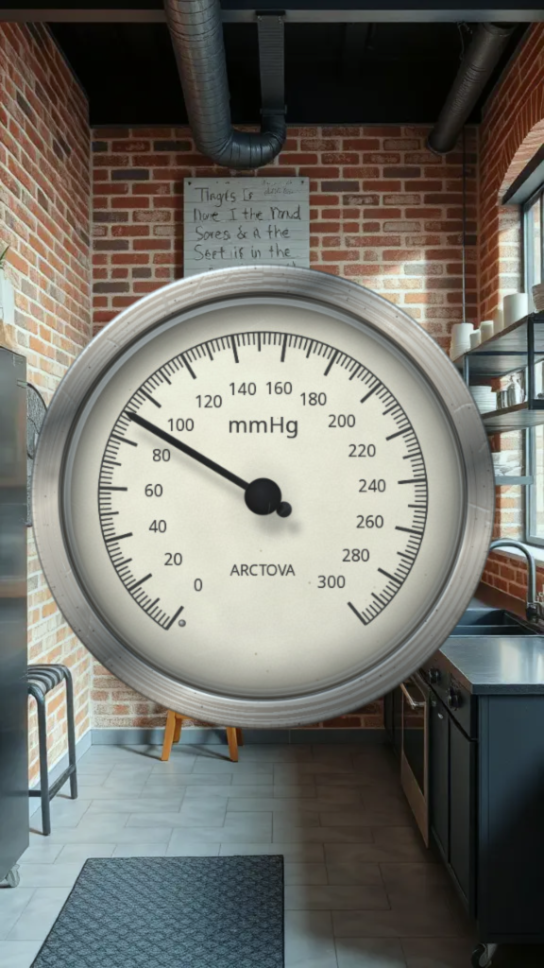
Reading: 90
